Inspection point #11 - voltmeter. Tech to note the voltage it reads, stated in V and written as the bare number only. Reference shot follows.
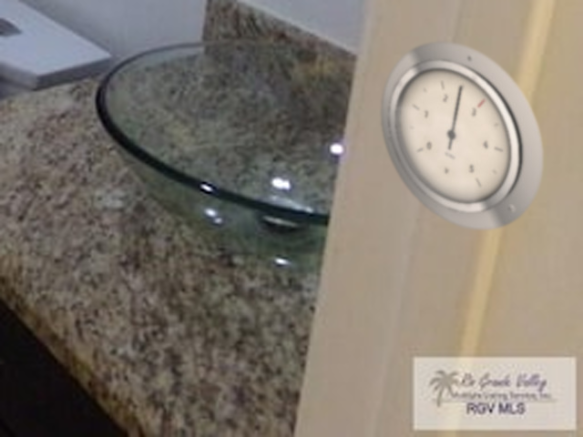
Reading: 2.5
